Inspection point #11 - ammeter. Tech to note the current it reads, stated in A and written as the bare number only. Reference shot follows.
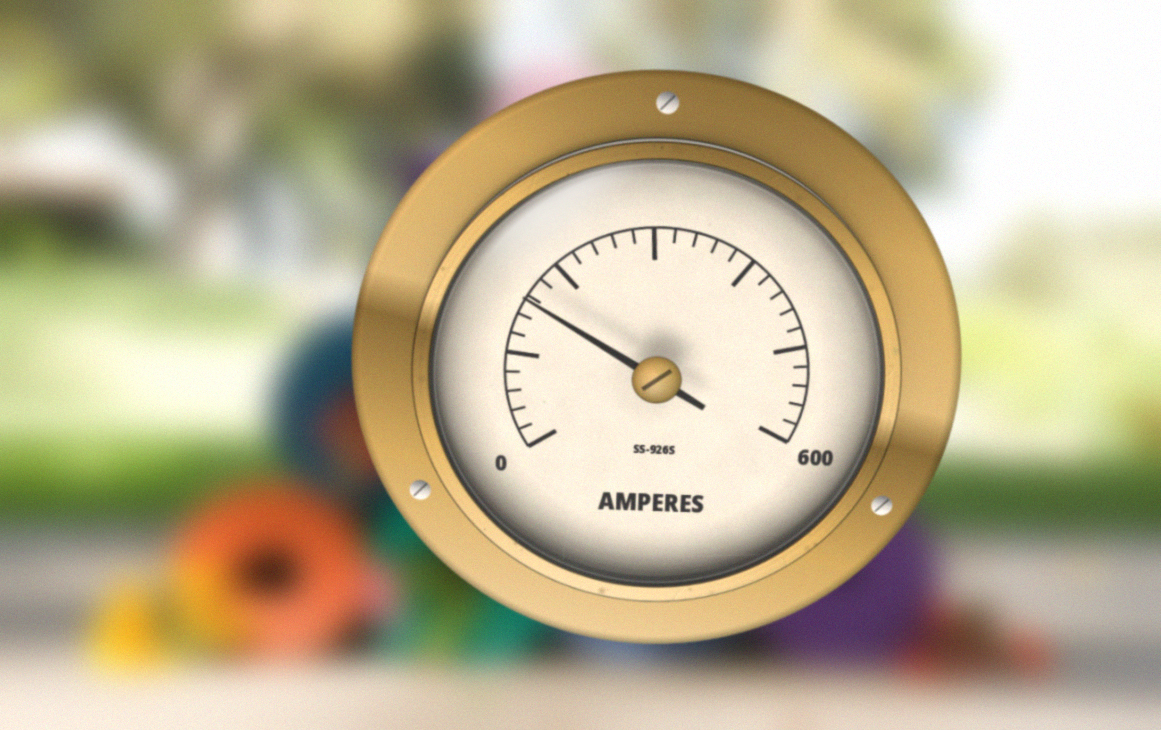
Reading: 160
